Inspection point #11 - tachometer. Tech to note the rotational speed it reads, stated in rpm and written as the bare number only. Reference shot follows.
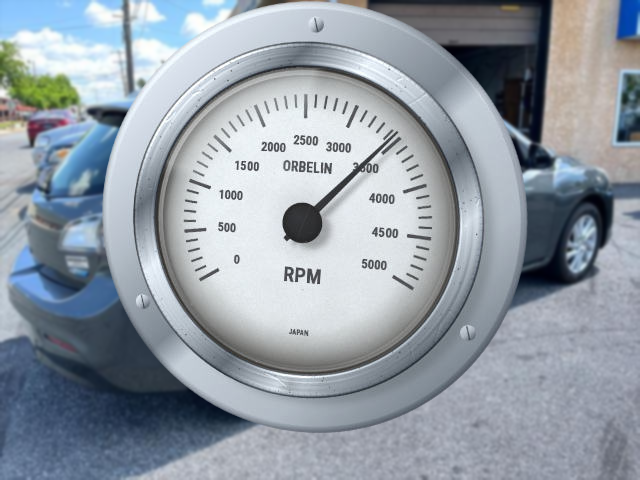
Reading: 3450
